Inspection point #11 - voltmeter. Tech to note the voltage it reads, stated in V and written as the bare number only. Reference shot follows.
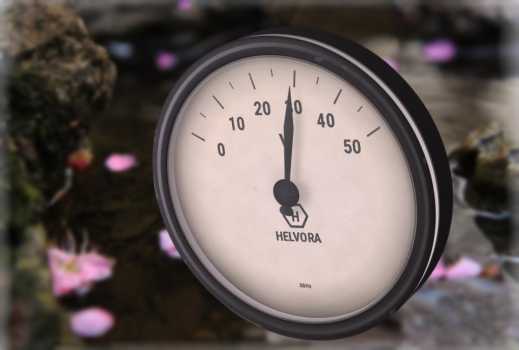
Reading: 30
